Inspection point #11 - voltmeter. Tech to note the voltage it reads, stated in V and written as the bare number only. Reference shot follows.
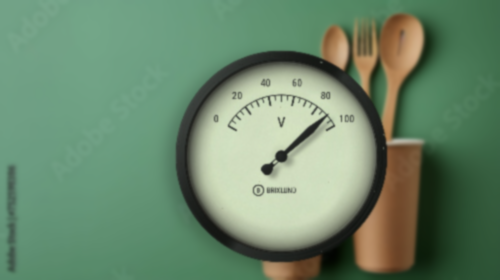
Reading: 90
